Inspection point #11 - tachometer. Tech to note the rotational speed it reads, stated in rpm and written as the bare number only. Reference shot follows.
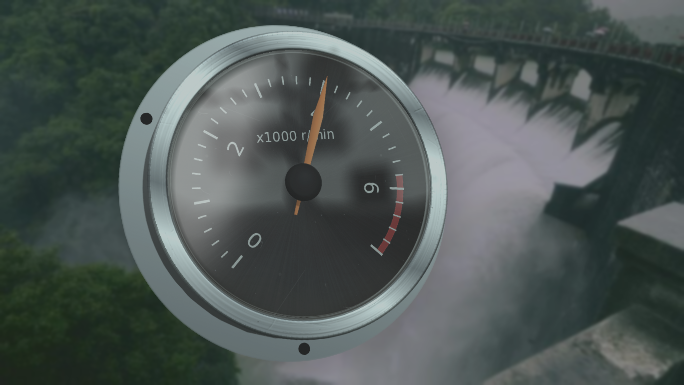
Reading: 4000
